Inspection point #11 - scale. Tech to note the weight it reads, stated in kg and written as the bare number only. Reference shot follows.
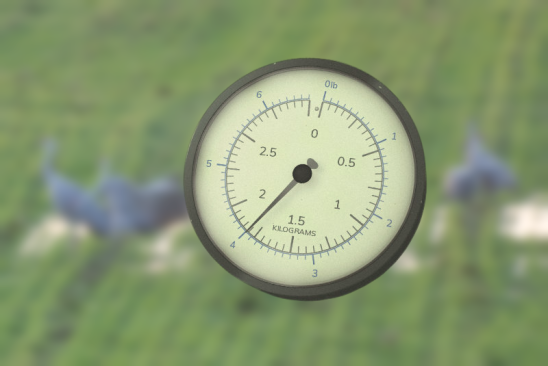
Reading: 1.8
